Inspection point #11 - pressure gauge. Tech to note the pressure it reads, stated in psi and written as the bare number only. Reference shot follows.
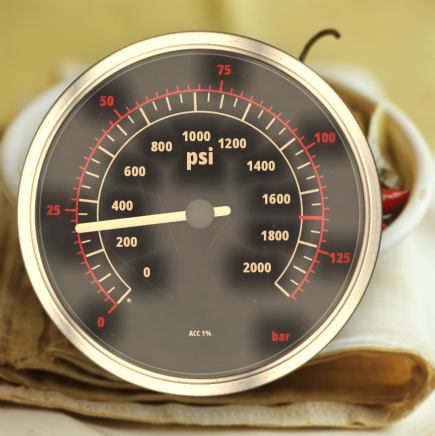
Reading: 300
